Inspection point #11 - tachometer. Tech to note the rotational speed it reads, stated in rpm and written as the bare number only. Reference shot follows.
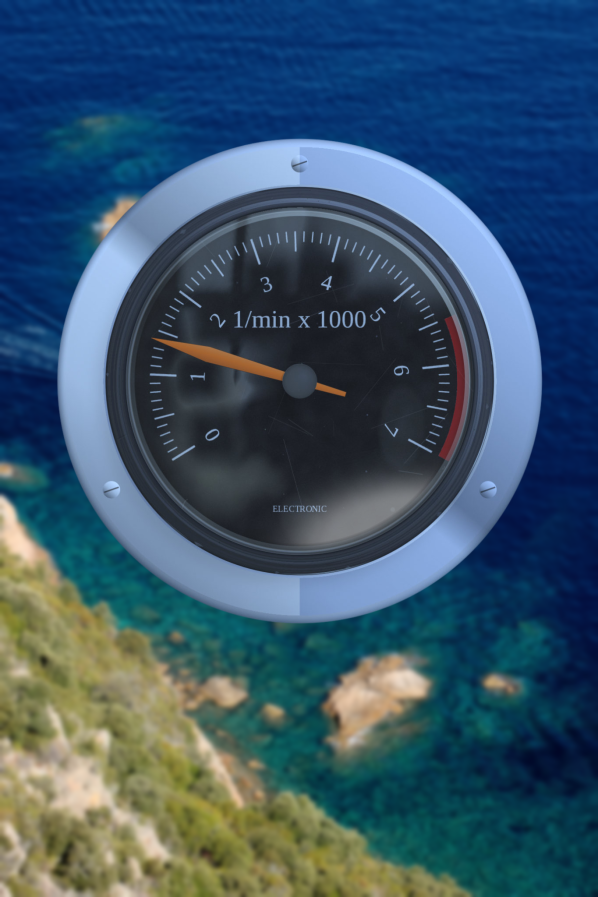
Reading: 1400
